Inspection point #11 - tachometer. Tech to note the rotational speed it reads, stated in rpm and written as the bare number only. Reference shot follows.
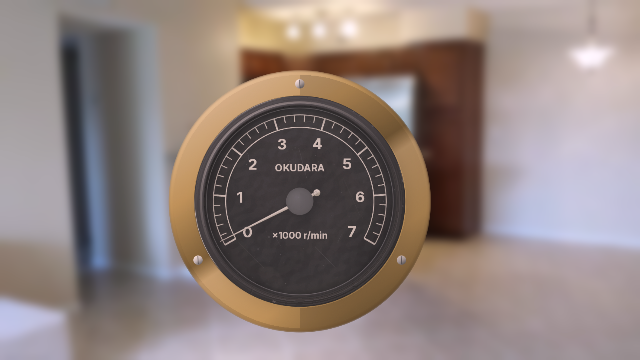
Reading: 100
